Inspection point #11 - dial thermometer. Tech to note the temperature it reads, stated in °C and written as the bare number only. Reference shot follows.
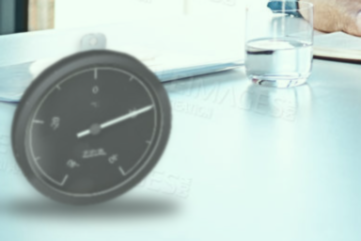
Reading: 20
